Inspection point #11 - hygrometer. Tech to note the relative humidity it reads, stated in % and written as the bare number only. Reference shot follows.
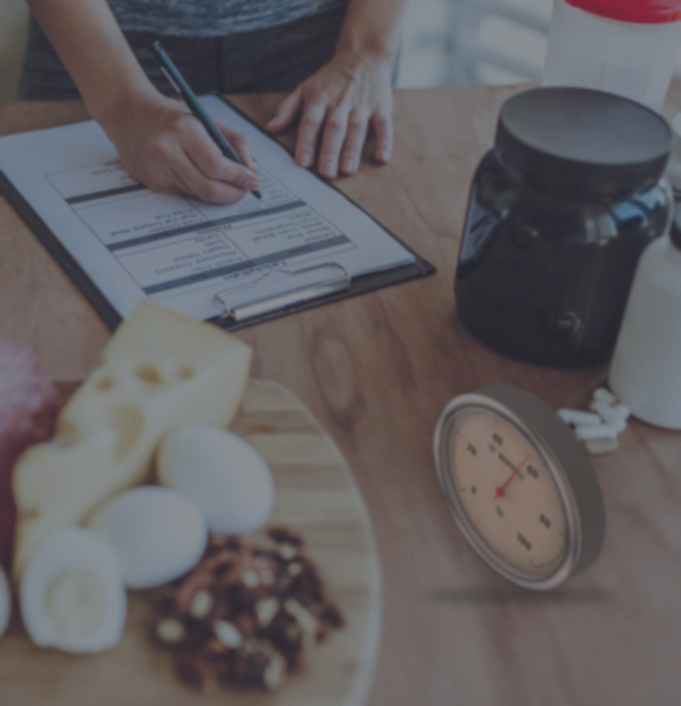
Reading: 56
